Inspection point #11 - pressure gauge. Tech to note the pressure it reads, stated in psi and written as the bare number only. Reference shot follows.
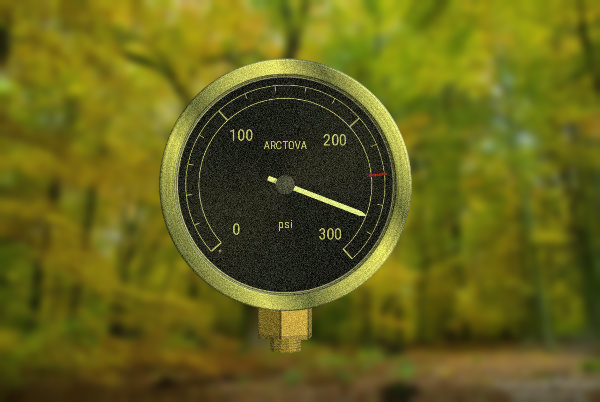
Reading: 270
